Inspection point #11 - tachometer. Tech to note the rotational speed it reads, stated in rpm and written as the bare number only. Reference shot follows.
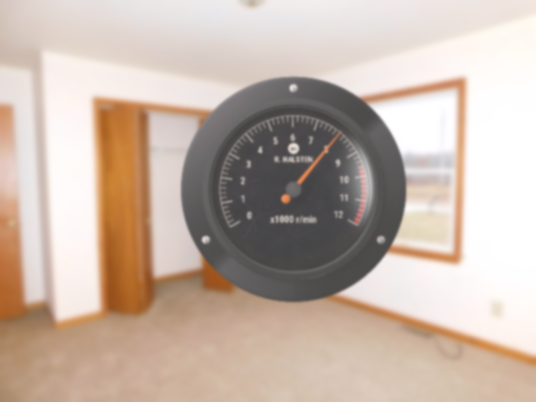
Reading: 8000
